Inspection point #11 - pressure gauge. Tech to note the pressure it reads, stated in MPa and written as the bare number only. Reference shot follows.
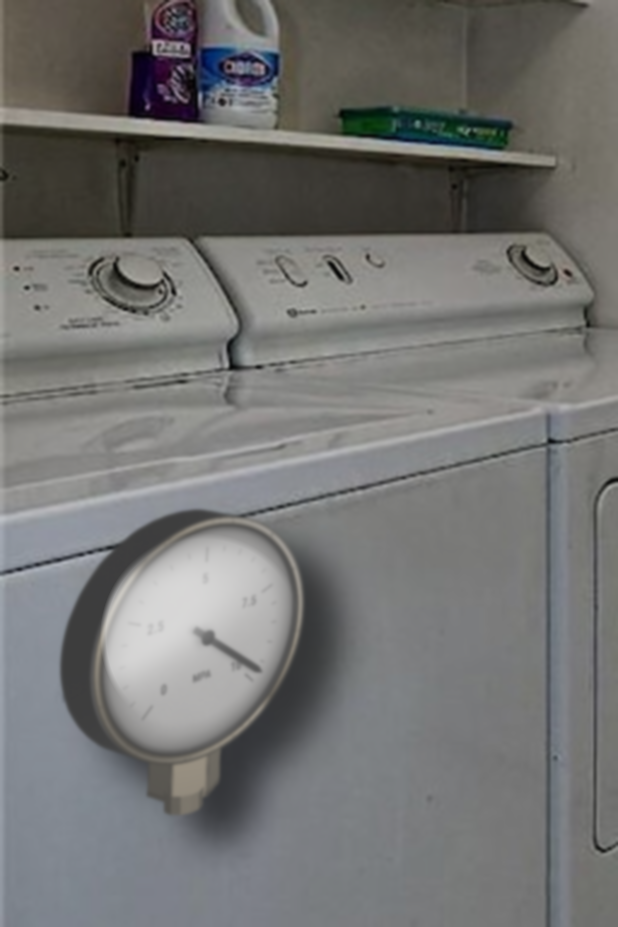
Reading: 9.75
